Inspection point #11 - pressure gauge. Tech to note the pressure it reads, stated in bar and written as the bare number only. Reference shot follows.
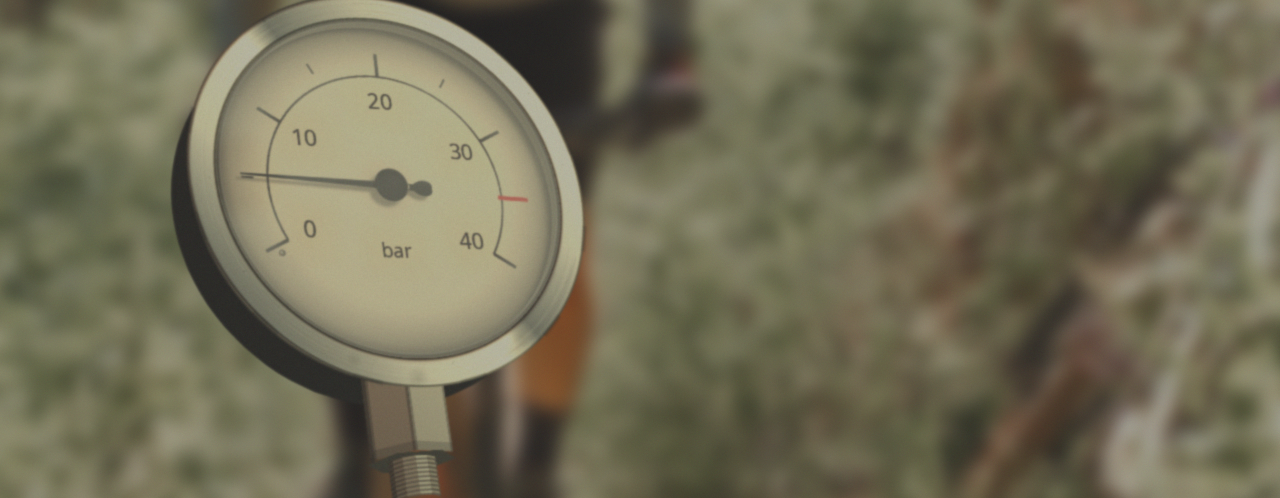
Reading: 5
